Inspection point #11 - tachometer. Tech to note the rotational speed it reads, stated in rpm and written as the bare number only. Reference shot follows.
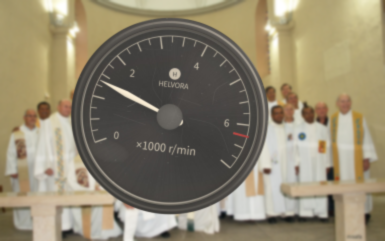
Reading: 1375
